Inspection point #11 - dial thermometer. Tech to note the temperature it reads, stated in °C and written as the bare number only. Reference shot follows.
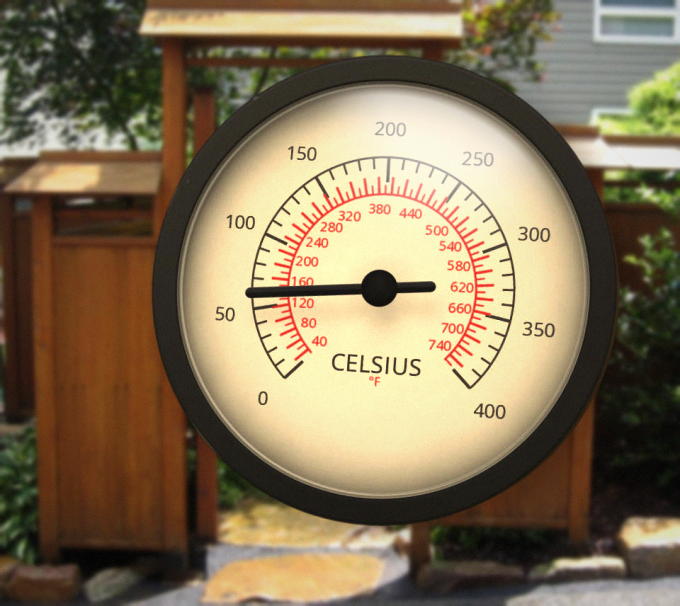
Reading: 60
